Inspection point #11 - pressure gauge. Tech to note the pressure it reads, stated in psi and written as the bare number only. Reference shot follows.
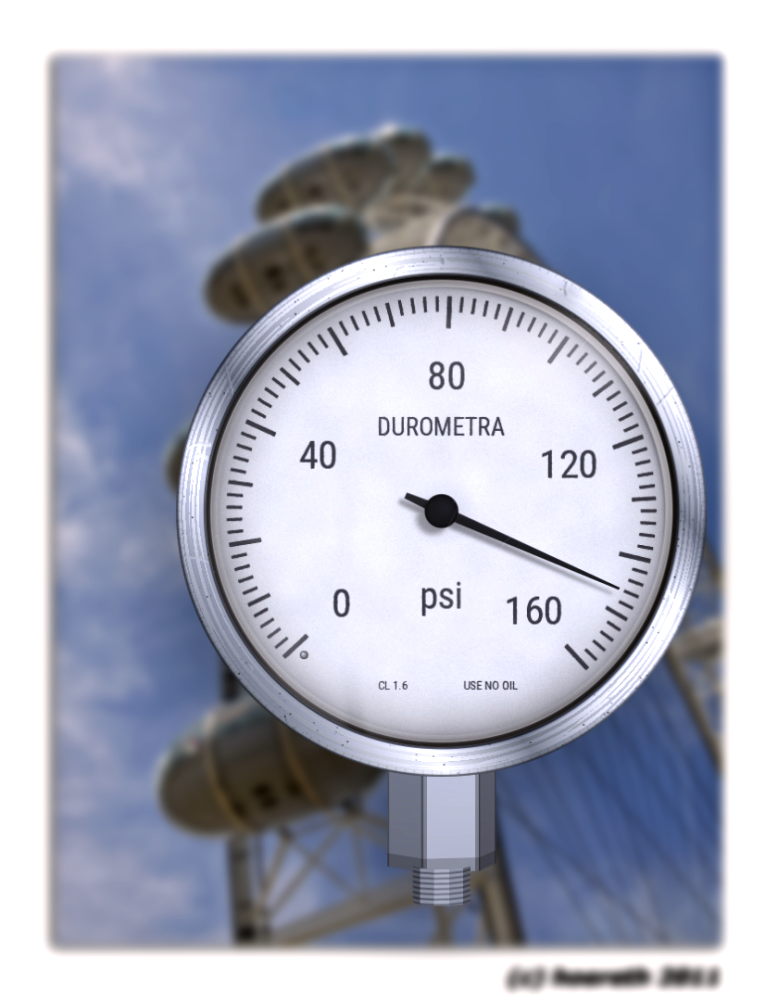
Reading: 146
